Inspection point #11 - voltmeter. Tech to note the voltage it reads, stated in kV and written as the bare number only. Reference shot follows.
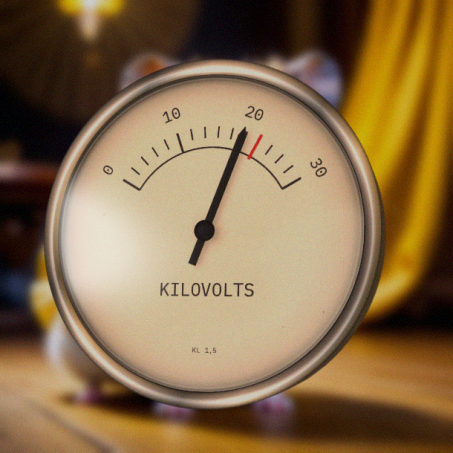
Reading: 20
